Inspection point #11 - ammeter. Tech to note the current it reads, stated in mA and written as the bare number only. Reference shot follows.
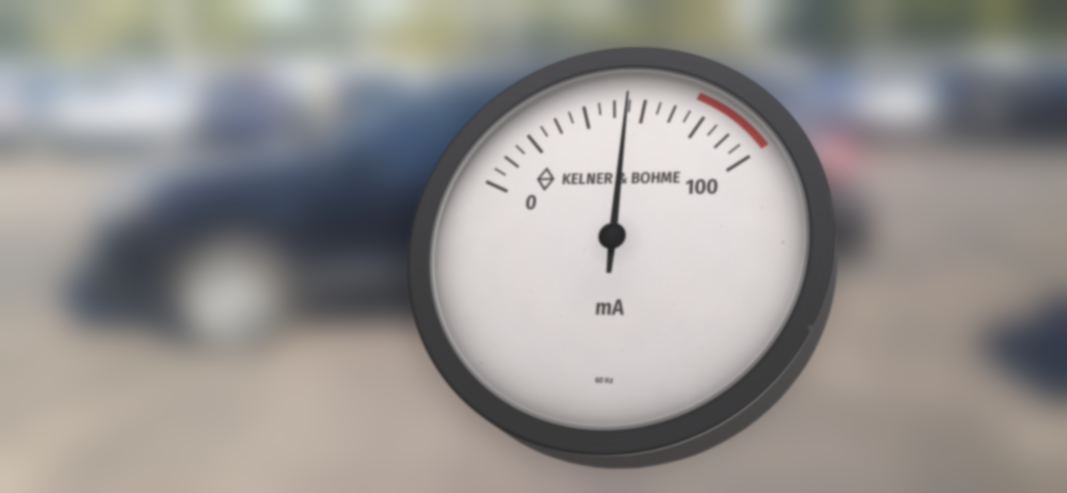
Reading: 55
